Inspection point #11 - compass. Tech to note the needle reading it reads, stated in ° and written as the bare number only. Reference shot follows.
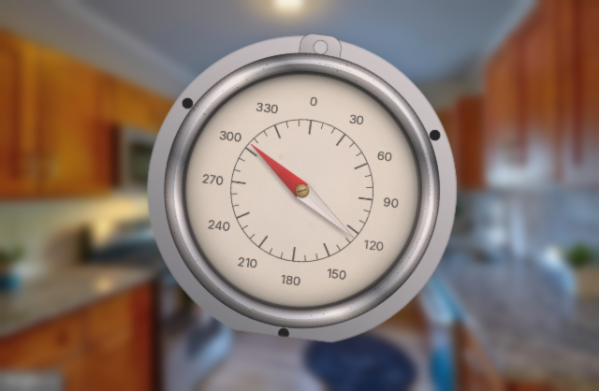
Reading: 305
